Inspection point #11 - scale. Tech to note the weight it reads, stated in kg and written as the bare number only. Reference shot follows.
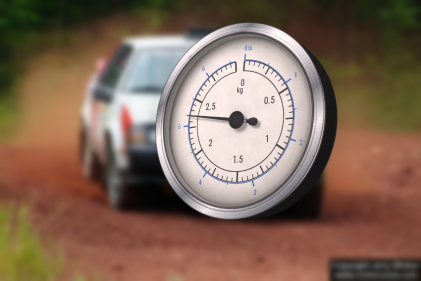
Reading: 2.35
